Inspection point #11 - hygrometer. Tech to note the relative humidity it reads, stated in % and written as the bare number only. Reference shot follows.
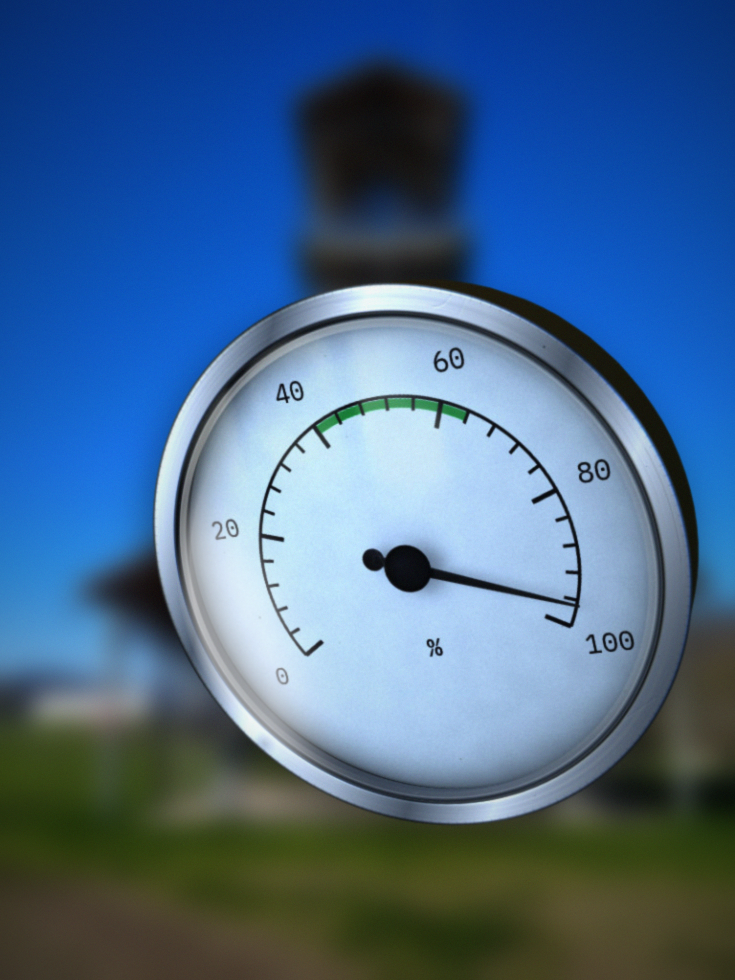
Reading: 96
